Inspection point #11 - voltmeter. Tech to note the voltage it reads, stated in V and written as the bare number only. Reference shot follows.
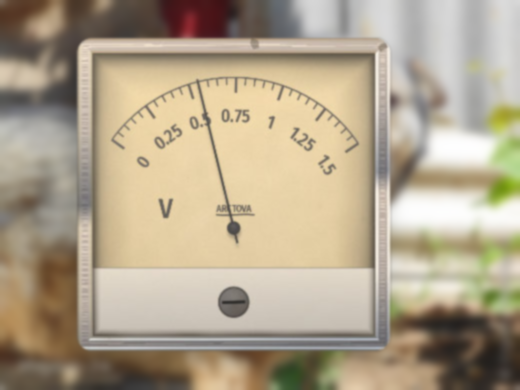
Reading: 0.55
